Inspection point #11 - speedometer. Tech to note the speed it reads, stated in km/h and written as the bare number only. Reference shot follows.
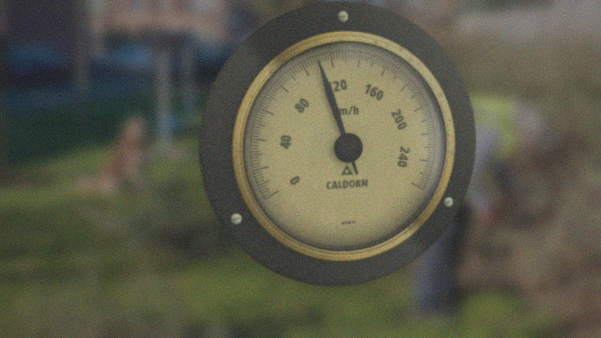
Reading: 110
